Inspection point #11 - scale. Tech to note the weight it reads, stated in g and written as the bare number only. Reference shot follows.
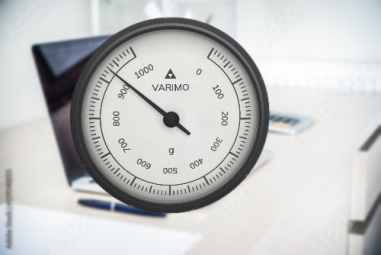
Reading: 930
